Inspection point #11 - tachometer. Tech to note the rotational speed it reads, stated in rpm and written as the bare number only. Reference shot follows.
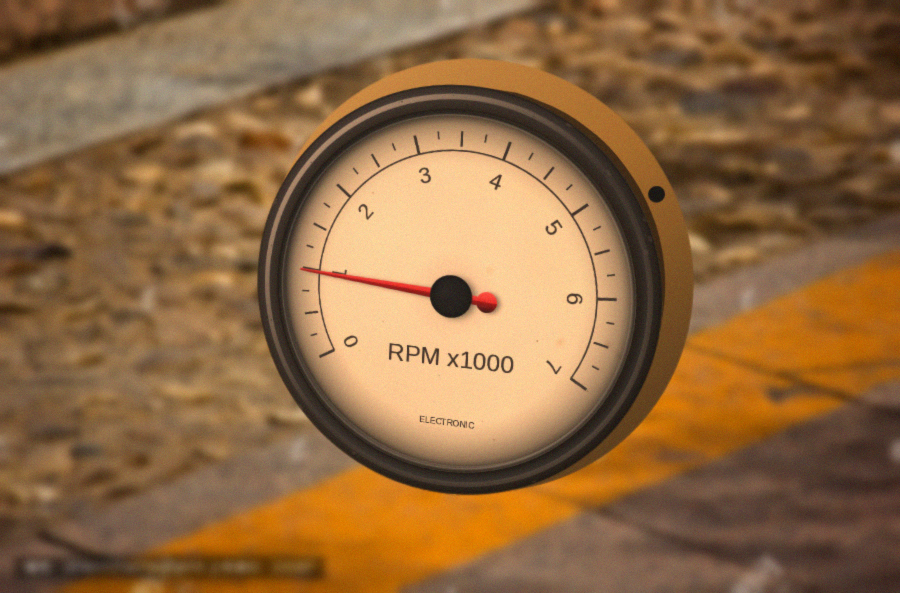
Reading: 1000
